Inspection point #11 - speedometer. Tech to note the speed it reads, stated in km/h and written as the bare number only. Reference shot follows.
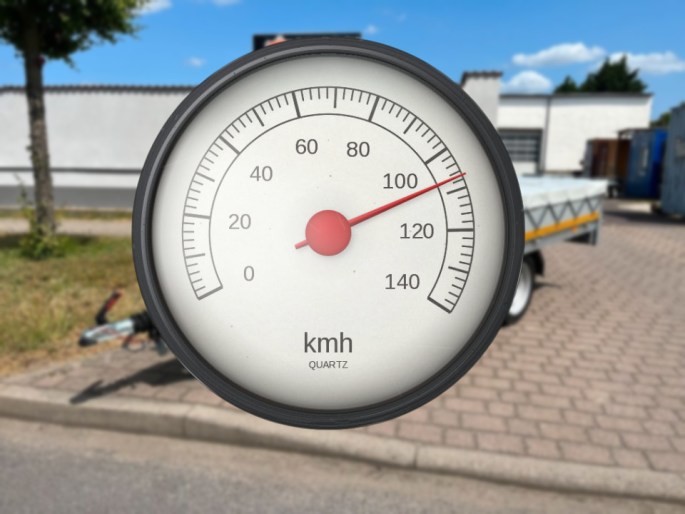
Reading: 107
